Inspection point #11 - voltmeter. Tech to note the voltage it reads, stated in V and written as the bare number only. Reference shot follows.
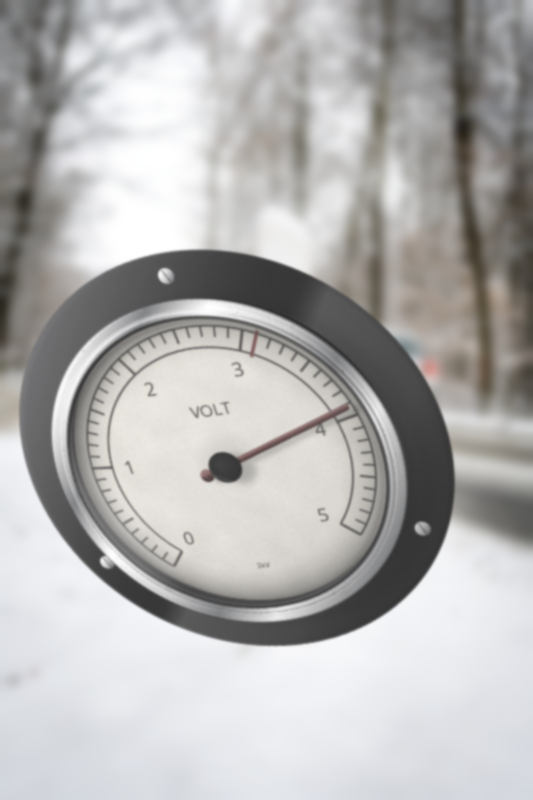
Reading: 3.9
